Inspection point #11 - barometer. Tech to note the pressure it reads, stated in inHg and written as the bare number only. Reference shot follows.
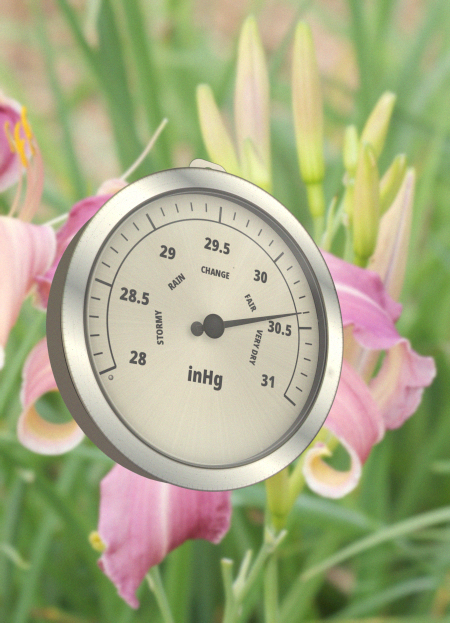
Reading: 30.4
